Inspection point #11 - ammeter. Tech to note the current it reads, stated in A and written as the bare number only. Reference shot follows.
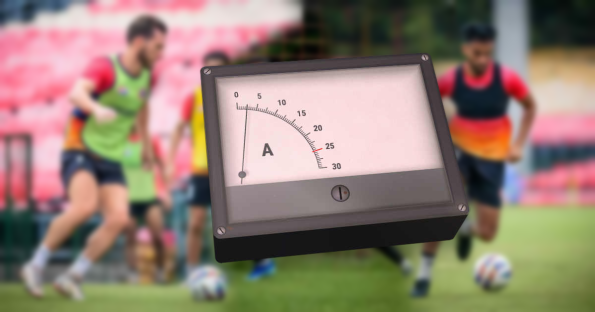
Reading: 2.5
